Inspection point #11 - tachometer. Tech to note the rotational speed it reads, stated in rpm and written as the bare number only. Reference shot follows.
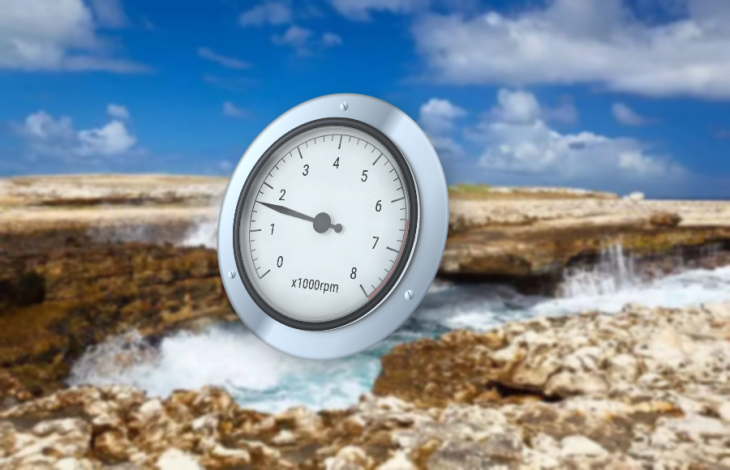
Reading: 1600
